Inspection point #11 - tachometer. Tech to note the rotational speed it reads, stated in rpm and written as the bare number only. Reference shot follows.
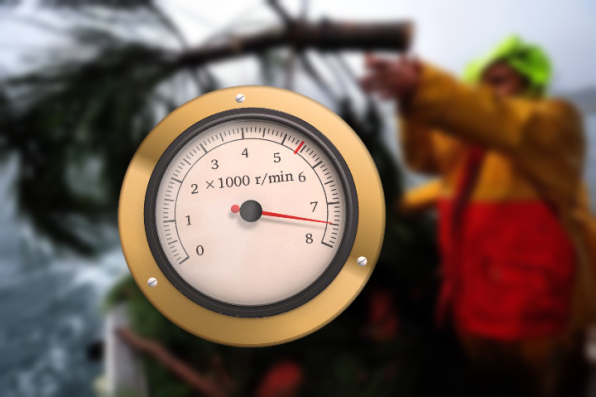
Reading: 7500
